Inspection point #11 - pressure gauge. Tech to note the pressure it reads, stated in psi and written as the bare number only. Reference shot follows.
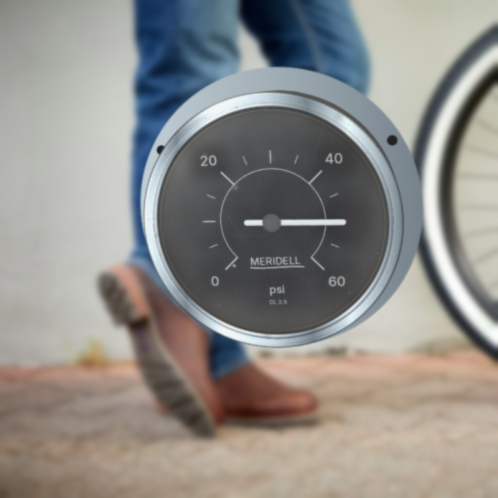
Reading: 50
